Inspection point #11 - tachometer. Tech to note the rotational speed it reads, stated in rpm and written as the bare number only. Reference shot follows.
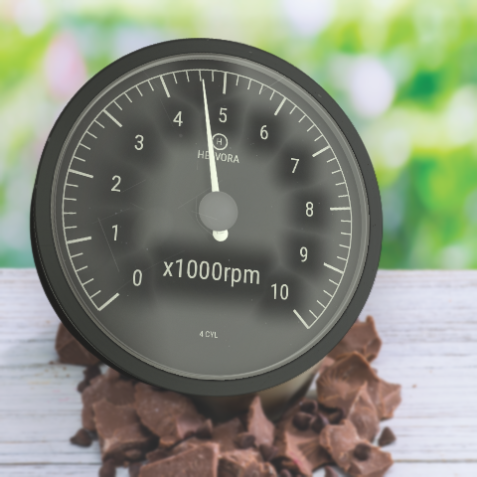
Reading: 4600
